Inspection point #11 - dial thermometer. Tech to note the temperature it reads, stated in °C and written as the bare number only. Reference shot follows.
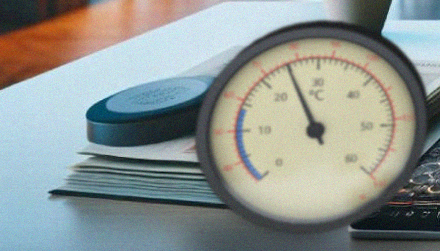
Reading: 25
